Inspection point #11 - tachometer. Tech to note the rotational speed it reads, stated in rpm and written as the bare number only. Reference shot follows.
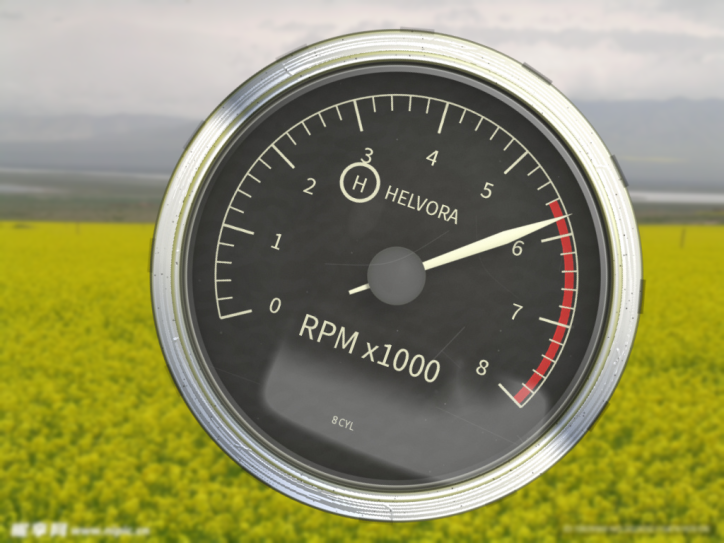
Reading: 5800
